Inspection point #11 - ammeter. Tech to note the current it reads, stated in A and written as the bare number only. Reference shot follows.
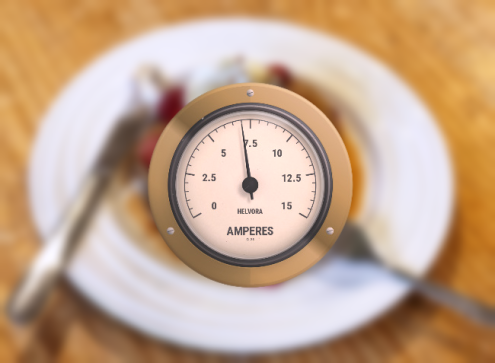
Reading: 7
